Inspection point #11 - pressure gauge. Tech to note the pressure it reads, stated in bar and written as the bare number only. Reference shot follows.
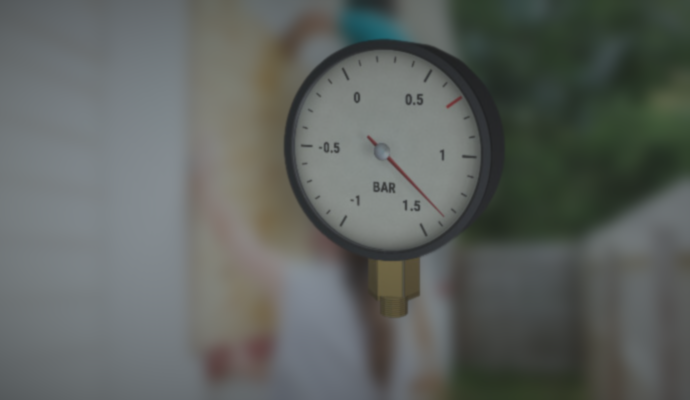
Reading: 1.35
